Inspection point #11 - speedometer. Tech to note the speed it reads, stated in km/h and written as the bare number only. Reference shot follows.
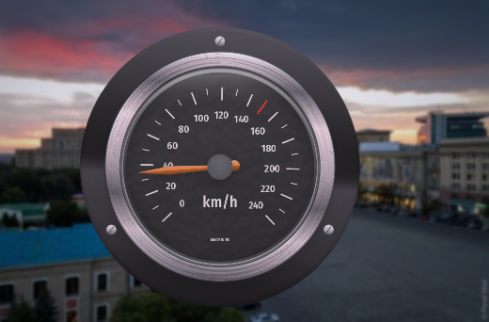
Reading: 35
